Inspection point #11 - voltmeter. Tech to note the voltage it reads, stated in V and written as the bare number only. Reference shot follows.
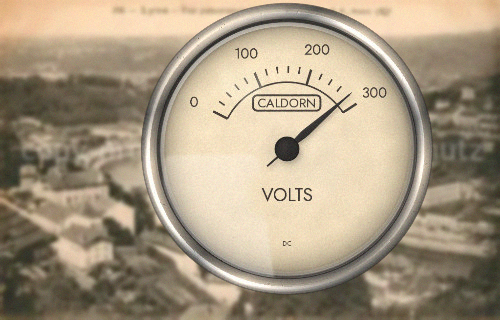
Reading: 280
